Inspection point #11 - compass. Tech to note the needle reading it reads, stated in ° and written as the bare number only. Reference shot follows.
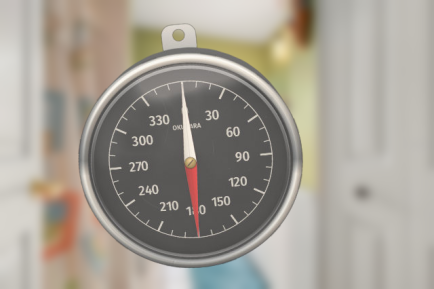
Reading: 180
